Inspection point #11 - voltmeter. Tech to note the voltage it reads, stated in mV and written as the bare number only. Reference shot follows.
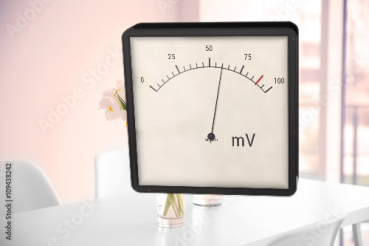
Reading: 60
